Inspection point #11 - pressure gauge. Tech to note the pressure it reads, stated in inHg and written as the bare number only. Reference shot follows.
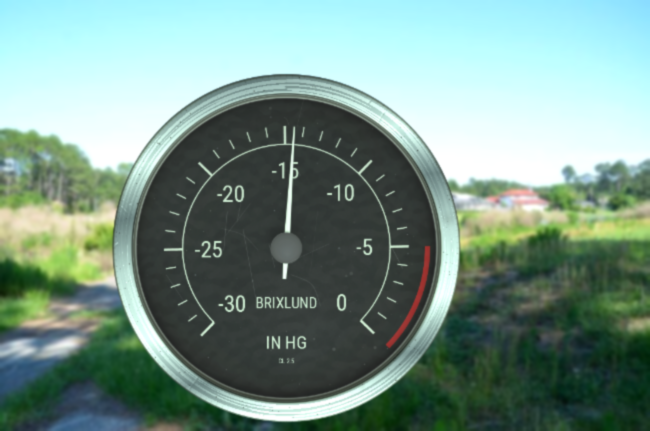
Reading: -14.5
